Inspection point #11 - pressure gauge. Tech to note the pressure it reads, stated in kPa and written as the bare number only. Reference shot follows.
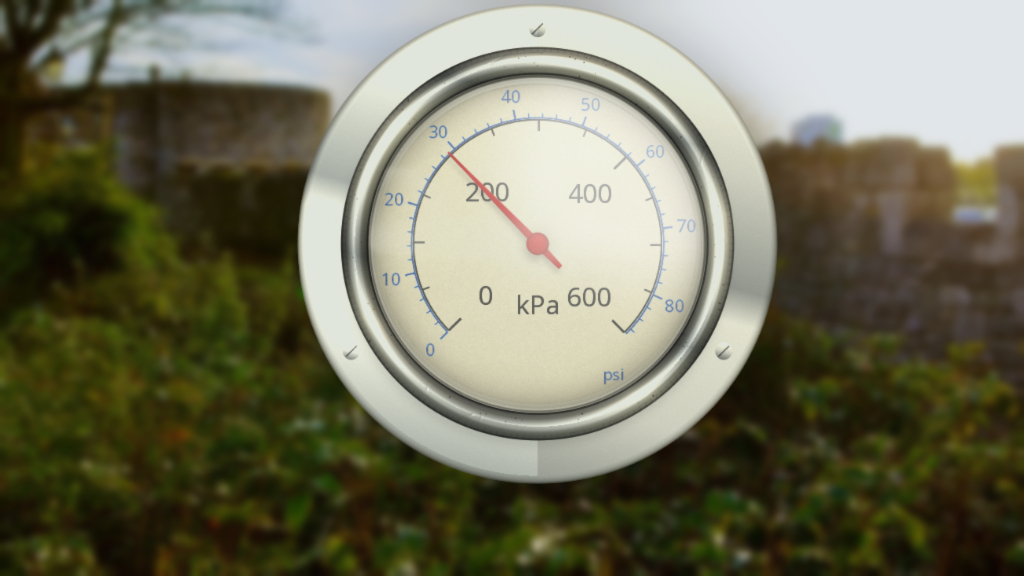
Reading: 200
